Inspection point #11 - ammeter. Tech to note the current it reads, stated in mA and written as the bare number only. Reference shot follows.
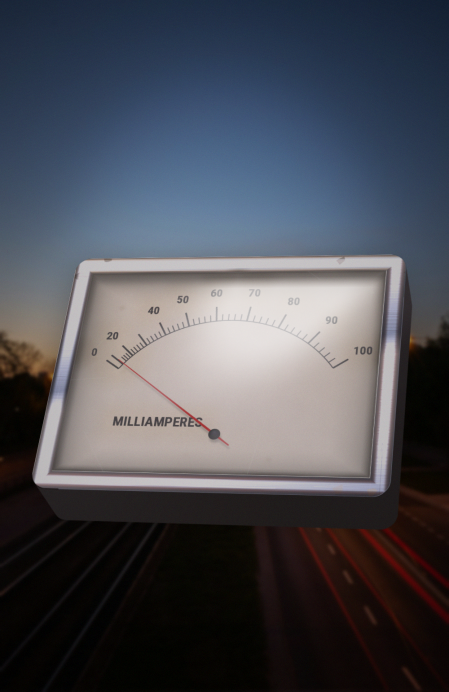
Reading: 10
